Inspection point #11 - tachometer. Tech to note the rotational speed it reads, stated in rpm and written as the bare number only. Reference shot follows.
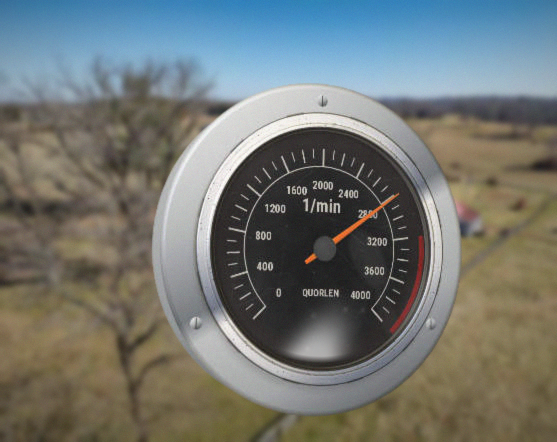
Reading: 2800
